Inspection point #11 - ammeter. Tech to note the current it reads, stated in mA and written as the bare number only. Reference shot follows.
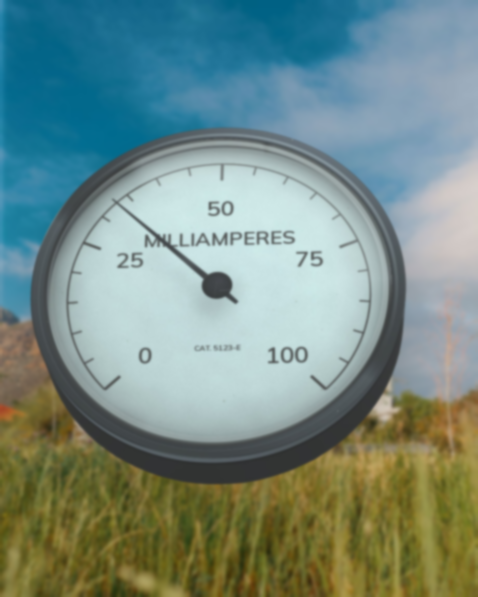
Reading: 32.5
